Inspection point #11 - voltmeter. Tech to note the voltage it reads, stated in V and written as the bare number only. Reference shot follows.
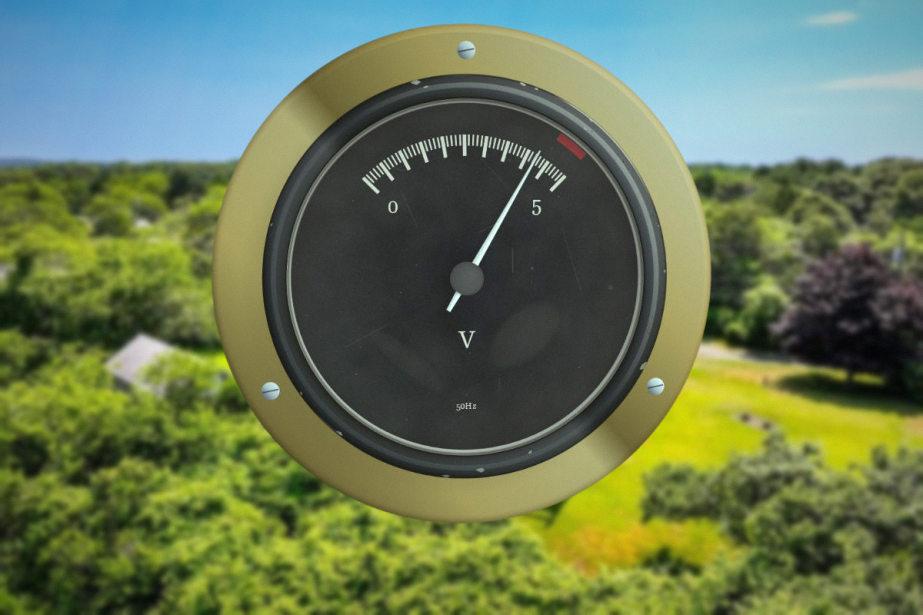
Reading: 4.2
